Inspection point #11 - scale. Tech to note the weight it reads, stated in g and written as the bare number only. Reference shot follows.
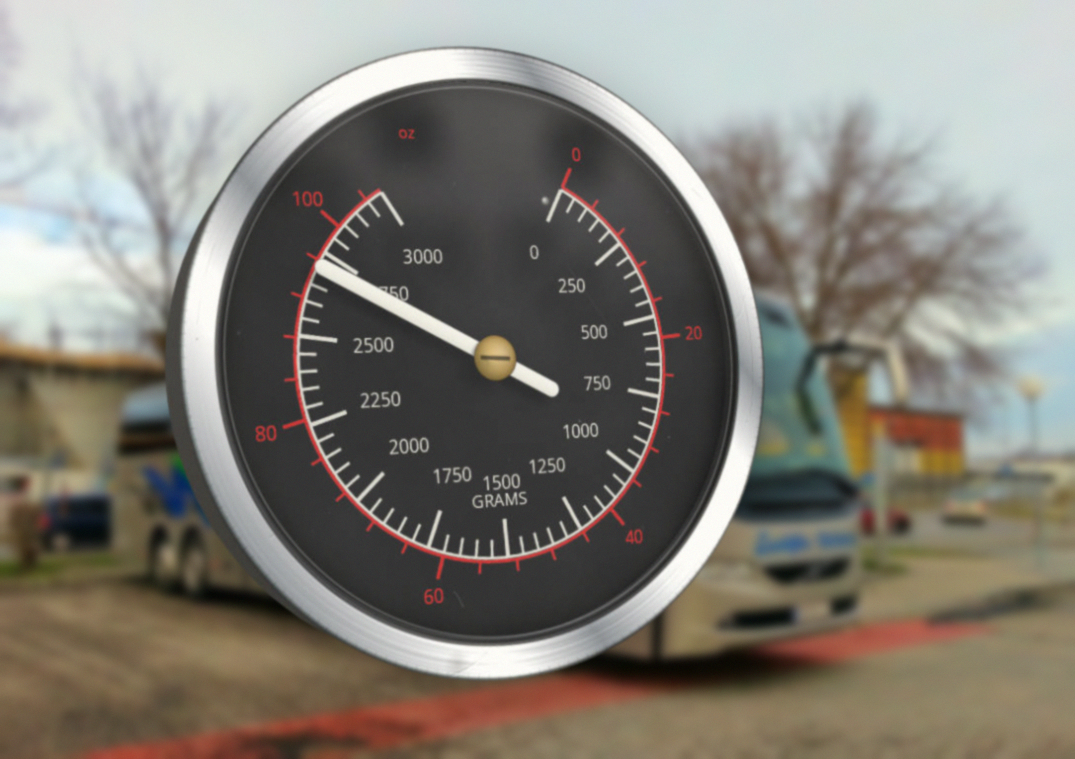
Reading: 2700
